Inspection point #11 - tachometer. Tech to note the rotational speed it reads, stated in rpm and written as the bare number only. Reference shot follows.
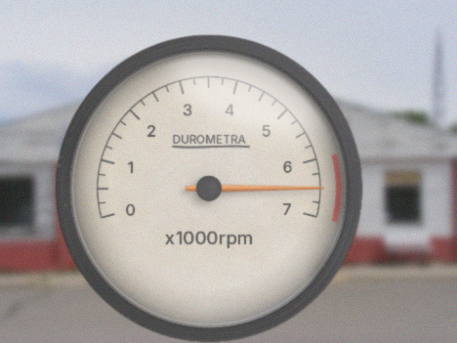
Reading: 6500
